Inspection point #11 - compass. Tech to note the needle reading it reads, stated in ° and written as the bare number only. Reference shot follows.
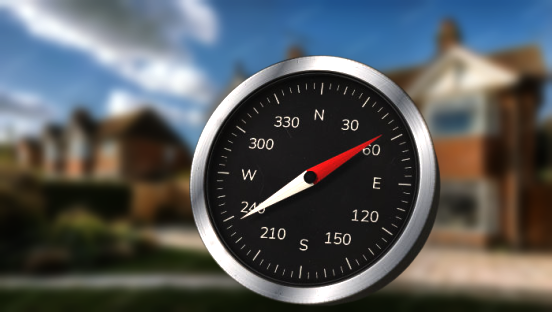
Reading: 55
